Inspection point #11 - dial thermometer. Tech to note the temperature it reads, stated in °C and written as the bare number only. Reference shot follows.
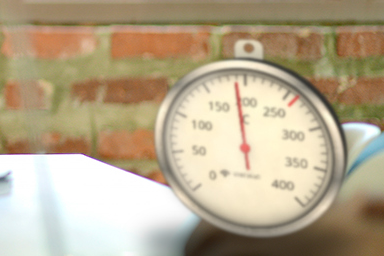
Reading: 190
